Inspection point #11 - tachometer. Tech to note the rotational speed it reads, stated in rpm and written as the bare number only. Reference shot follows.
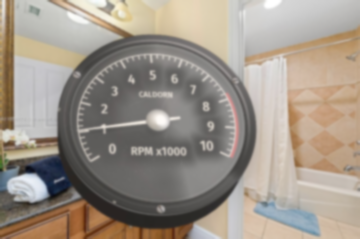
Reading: 1000
